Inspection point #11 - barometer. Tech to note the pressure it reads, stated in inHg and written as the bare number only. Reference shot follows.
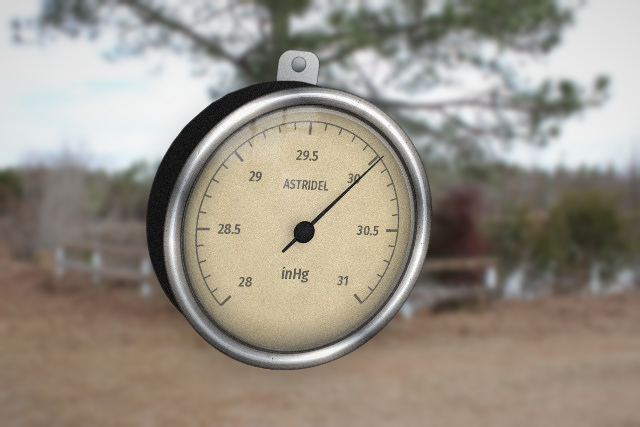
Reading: 30
